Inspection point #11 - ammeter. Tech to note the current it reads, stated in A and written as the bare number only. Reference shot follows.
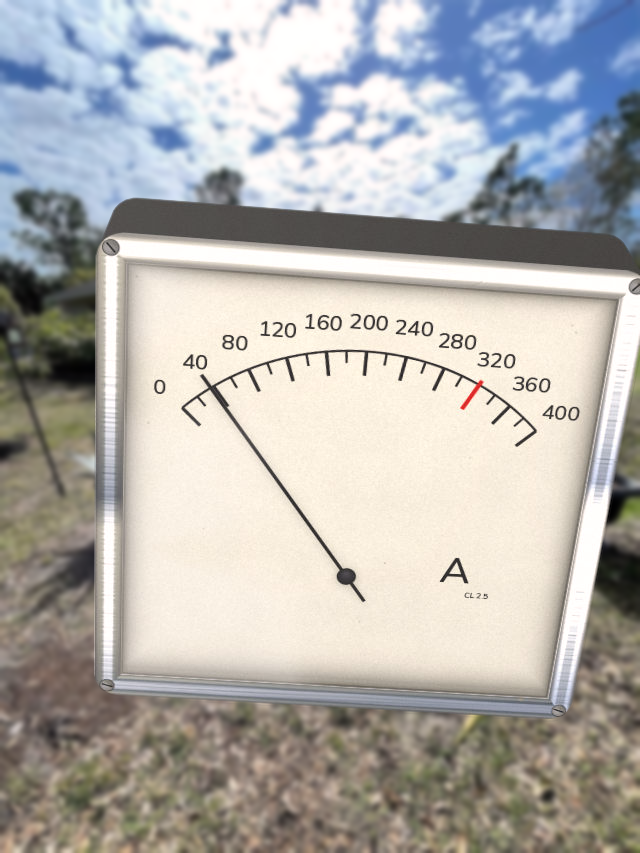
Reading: 40
